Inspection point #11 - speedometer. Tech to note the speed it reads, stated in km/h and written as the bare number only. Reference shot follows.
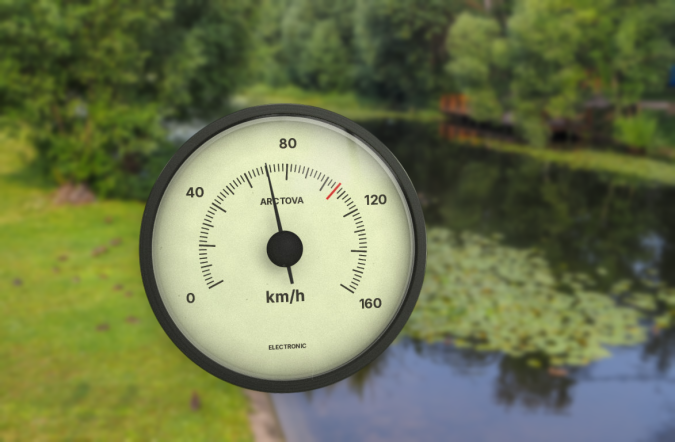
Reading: 70
